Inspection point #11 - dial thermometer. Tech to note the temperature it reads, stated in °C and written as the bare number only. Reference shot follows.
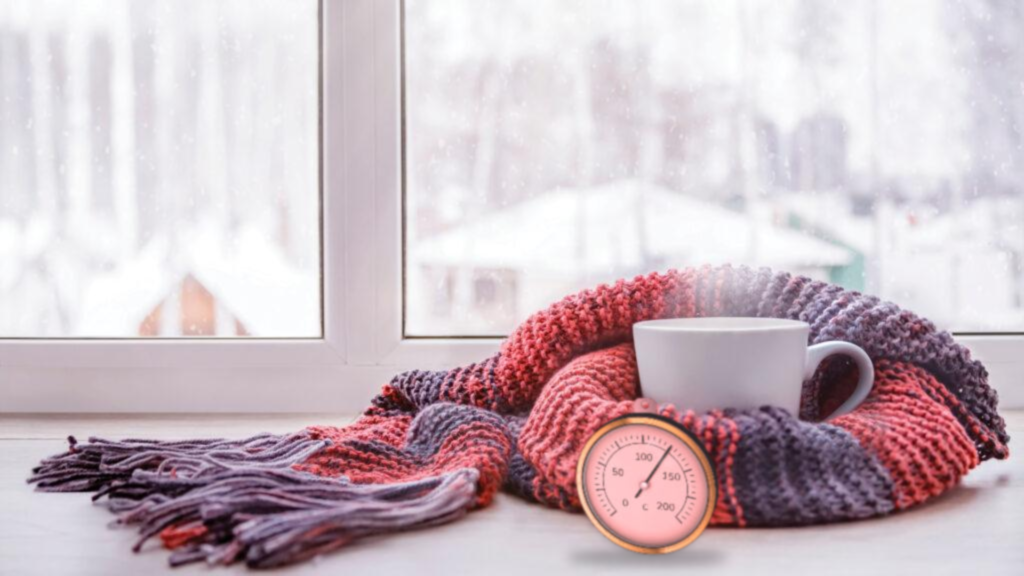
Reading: 125
